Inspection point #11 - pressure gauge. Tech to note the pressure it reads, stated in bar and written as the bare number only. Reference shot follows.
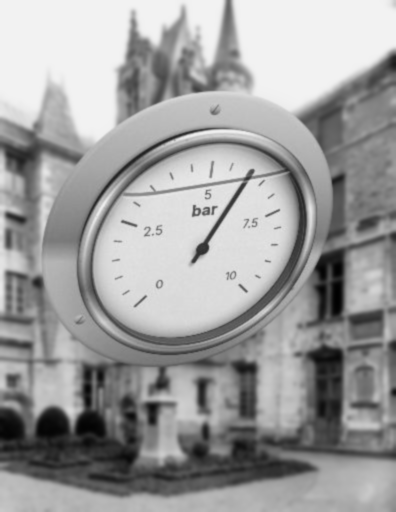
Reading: 6
